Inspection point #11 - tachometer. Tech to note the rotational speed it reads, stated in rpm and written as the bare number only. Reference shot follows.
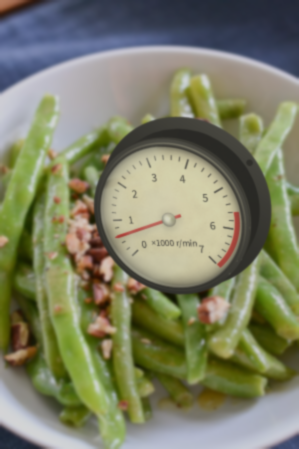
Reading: 600
